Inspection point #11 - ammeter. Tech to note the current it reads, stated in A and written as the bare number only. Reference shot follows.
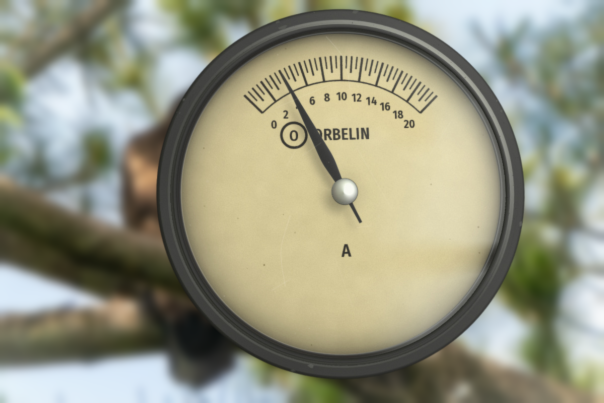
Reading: 4
